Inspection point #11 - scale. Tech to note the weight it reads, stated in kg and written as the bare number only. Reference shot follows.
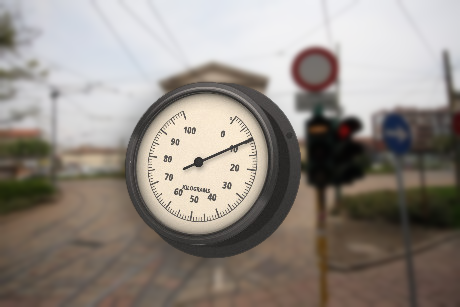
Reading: 10
